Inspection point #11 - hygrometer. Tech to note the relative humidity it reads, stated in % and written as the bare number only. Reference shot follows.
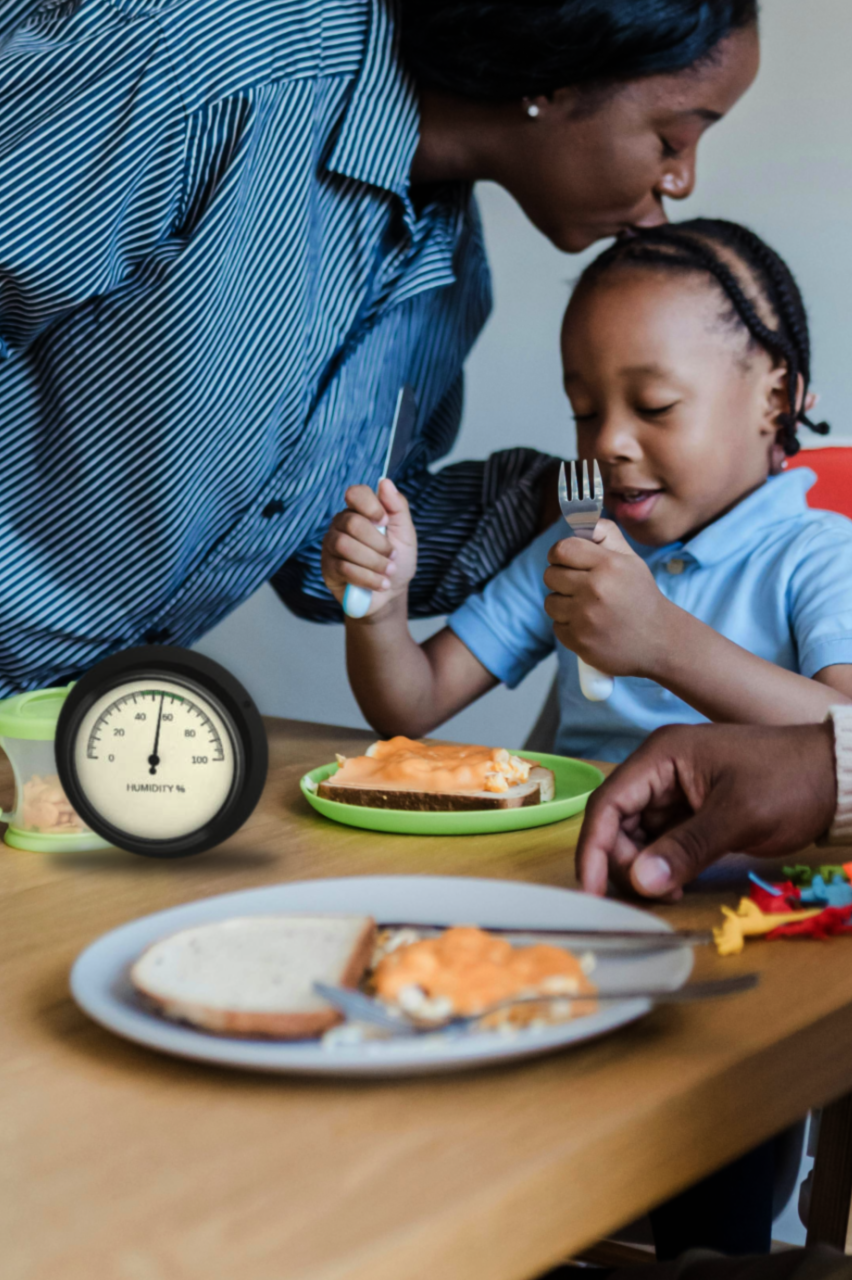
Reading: 55
